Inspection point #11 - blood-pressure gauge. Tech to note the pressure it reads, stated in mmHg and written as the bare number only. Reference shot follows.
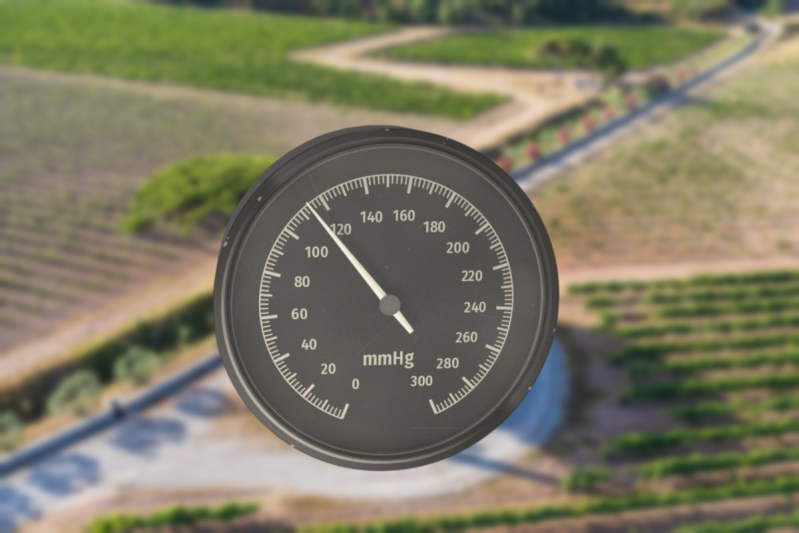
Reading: 114
